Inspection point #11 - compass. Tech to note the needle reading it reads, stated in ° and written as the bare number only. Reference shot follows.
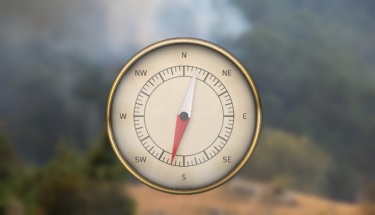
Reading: 195
